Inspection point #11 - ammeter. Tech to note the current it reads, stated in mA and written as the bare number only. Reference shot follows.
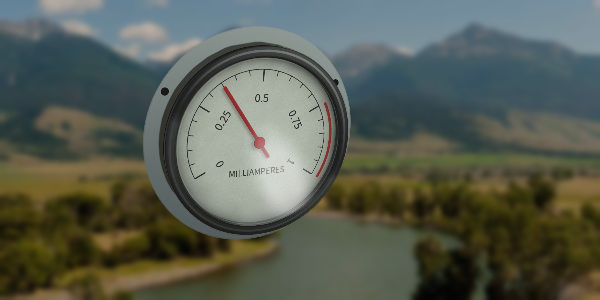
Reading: 0.35
